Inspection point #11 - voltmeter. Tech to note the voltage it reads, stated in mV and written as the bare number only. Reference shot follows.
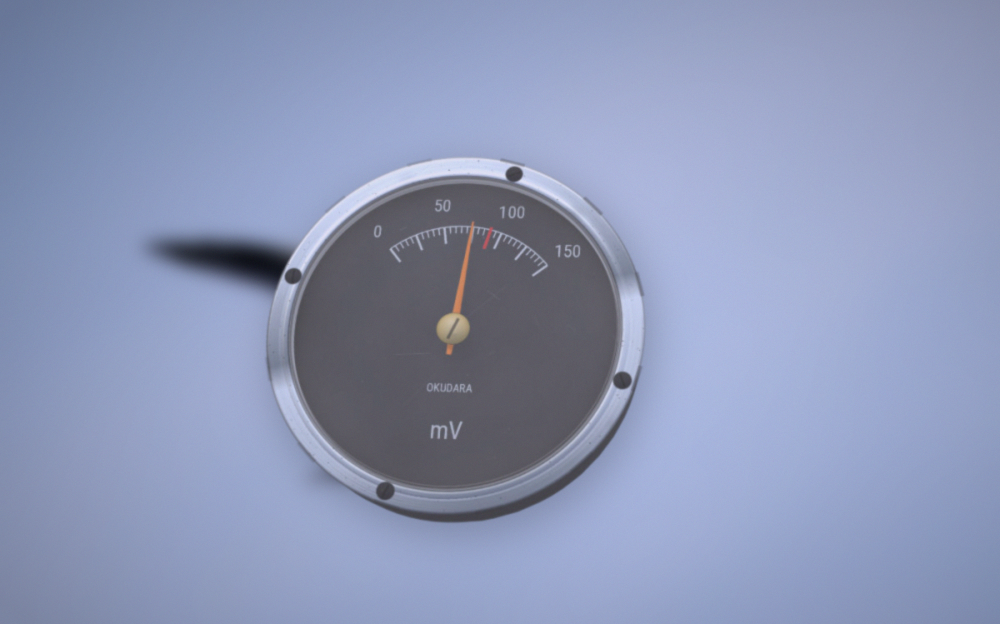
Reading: 75
